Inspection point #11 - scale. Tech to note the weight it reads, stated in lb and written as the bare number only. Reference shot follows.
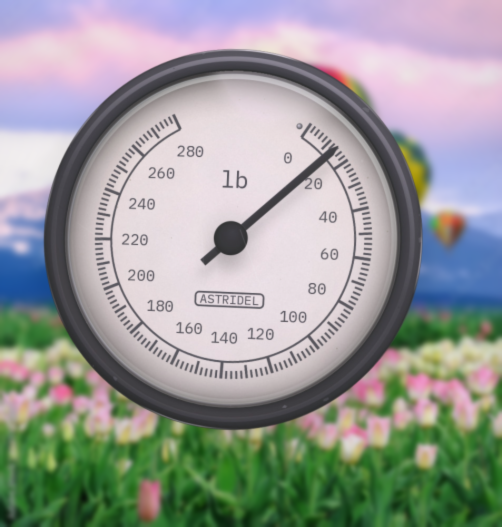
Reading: 14
